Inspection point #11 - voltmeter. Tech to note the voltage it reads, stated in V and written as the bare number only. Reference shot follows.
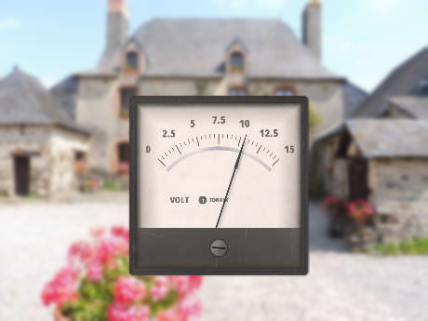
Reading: 10.5
